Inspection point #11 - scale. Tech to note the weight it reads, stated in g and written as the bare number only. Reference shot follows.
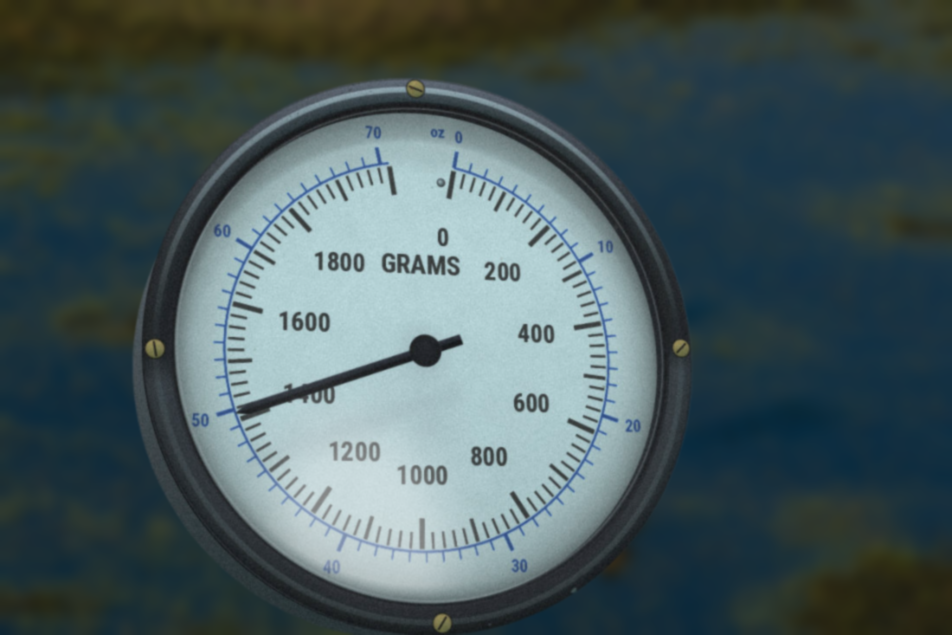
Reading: 1410
